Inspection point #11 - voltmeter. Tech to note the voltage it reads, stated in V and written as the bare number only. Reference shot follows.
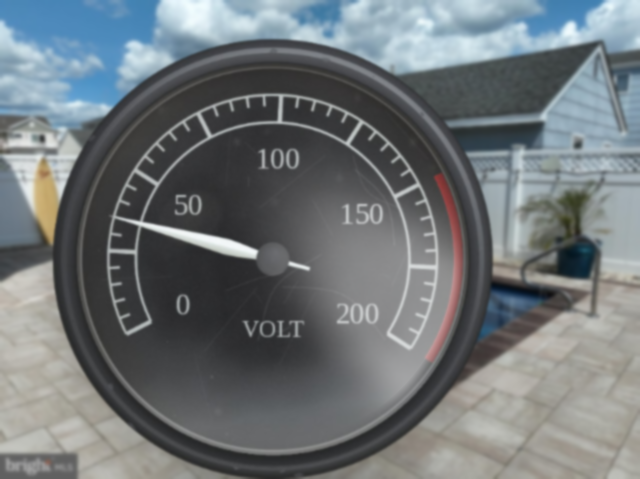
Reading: 35
